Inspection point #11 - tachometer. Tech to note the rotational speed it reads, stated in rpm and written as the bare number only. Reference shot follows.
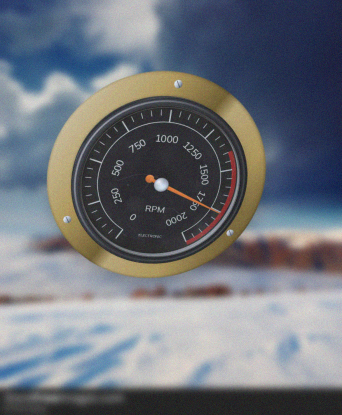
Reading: 1750
